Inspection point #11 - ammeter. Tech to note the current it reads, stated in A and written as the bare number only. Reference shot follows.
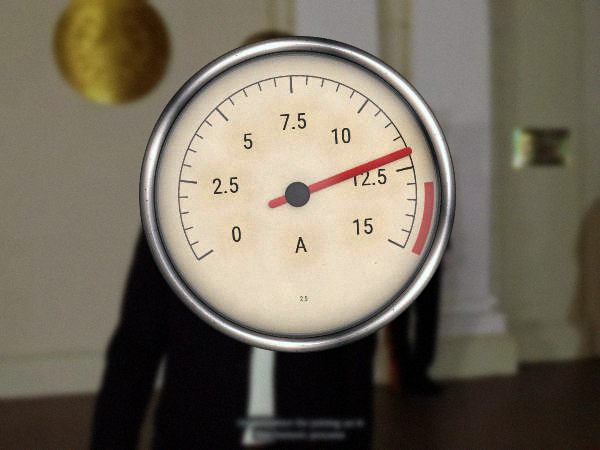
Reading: 12
